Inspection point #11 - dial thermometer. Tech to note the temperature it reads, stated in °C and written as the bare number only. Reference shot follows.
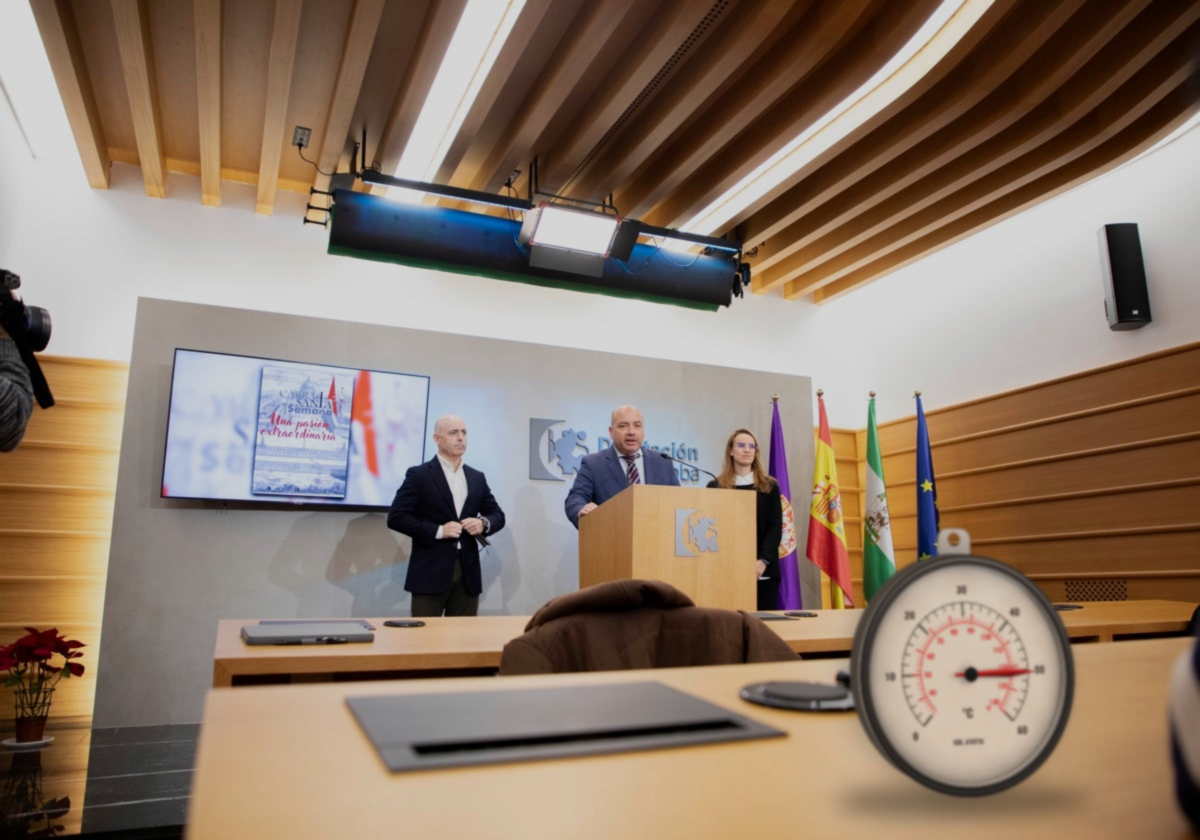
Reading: 50
